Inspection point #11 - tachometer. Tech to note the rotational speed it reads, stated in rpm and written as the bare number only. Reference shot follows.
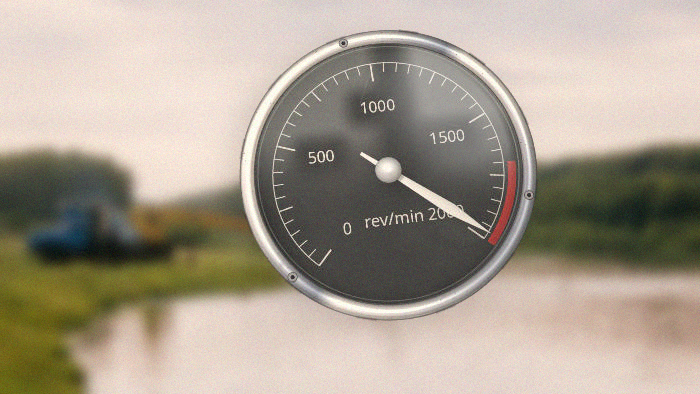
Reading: 1975
